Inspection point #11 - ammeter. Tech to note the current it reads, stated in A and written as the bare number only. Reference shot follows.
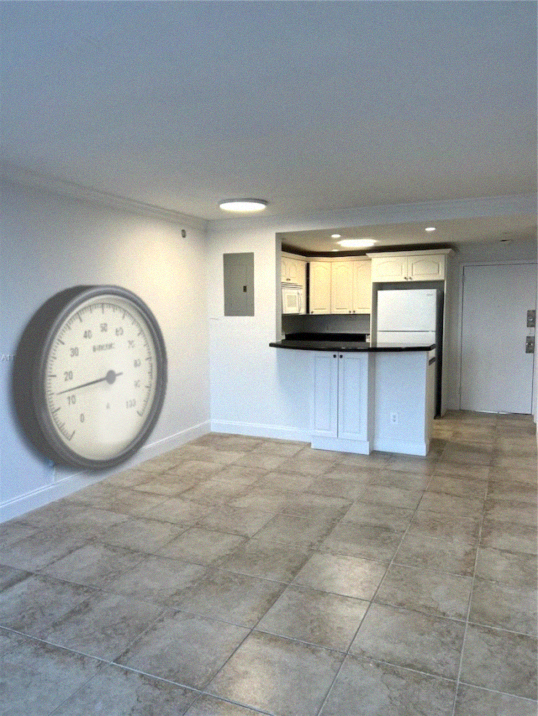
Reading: 15
